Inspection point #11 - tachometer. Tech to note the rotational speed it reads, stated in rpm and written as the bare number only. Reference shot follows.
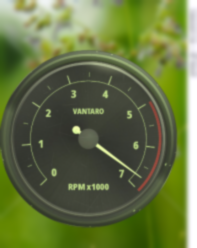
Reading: 6750
